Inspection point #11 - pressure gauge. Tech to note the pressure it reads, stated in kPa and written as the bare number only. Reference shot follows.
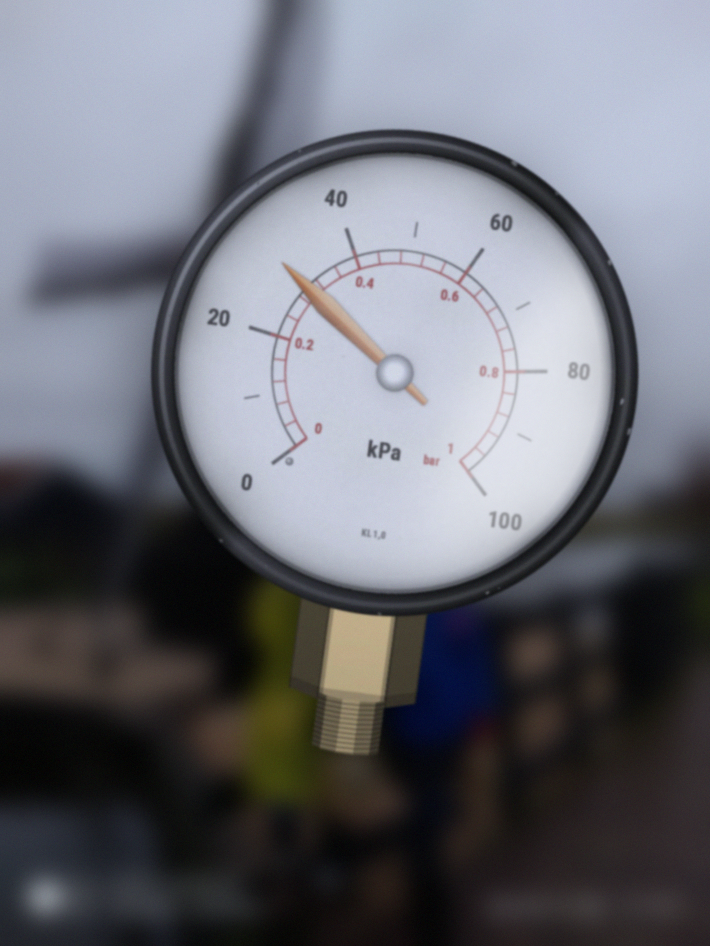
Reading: 30
